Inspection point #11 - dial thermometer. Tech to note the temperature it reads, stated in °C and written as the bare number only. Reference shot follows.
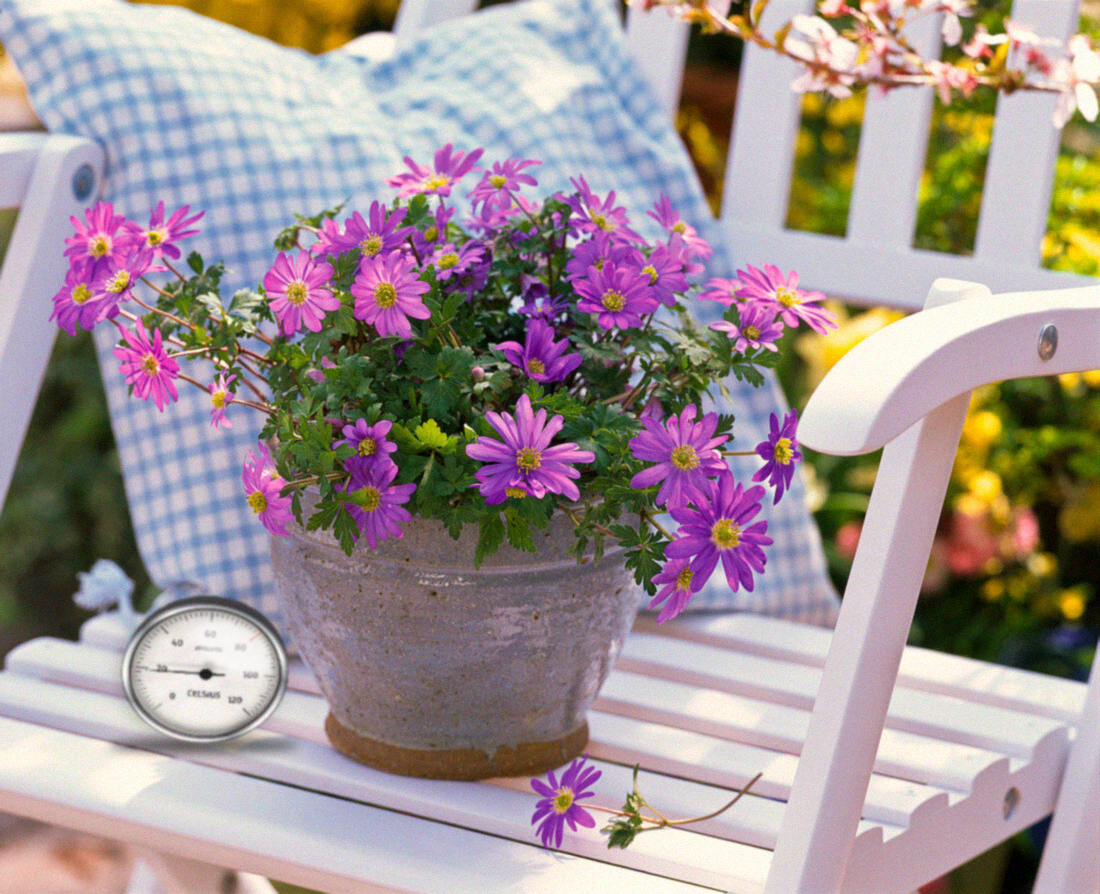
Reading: 20
